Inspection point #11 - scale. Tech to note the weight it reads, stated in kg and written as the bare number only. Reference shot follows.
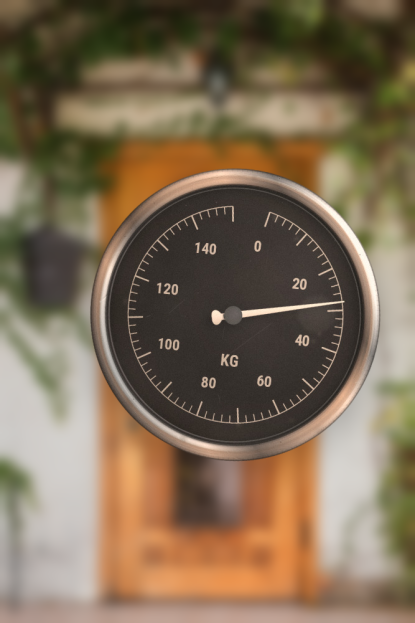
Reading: 28
